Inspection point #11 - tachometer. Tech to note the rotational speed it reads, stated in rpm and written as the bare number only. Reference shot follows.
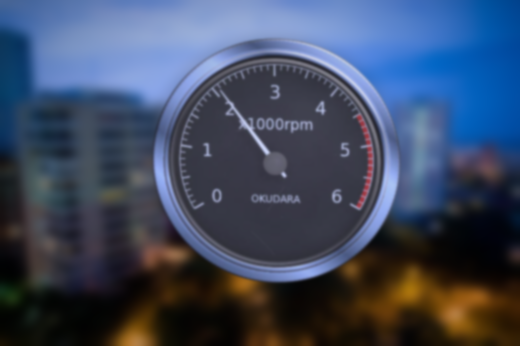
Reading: 2100
